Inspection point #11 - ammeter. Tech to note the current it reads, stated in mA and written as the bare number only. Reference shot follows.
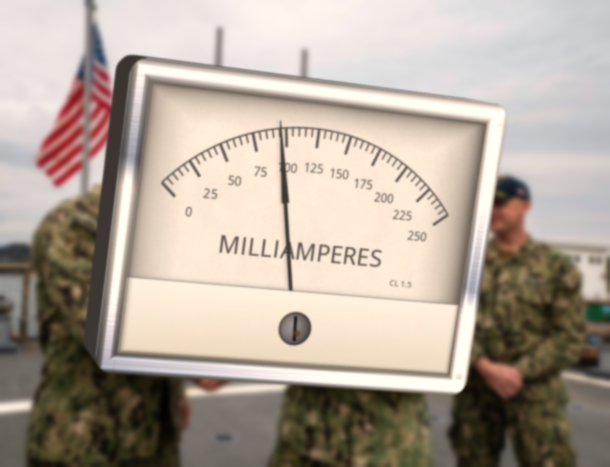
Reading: 95
